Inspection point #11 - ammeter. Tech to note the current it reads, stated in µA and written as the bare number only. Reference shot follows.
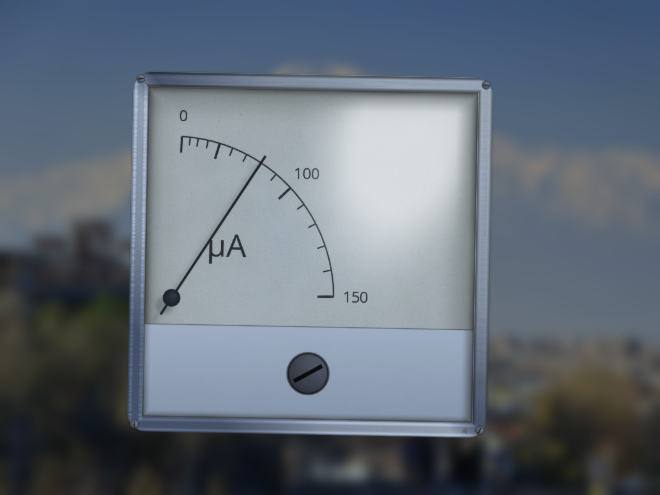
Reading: 80
